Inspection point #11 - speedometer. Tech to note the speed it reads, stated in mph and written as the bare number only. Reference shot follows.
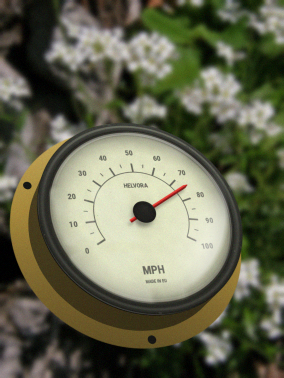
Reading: 75
